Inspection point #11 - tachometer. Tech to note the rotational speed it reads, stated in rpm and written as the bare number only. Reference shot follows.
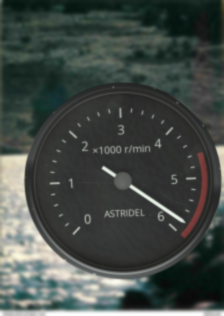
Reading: 5800
